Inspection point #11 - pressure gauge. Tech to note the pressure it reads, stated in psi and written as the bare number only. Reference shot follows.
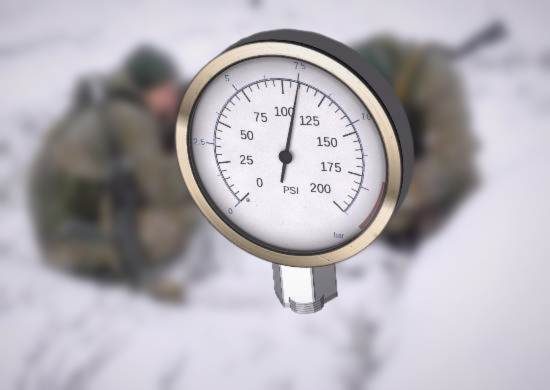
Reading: 110
